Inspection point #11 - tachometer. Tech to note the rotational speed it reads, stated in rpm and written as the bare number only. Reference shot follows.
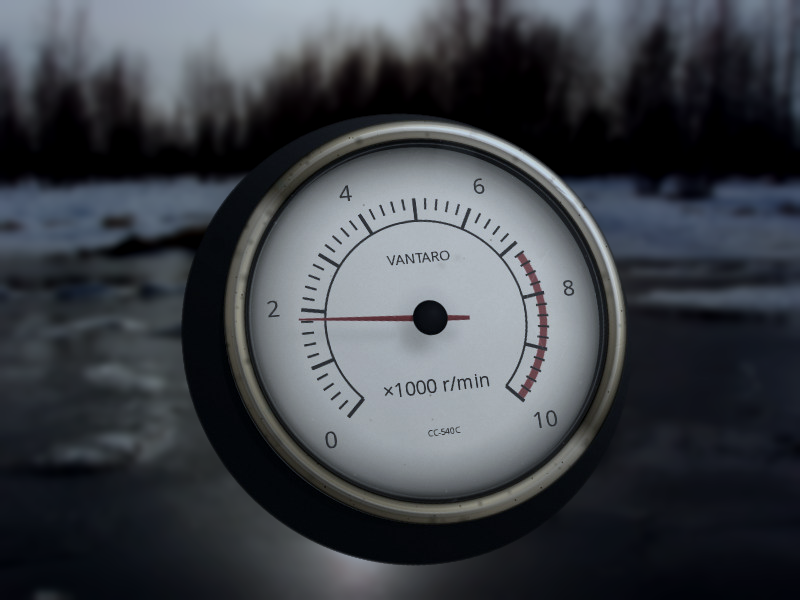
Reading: 1800
